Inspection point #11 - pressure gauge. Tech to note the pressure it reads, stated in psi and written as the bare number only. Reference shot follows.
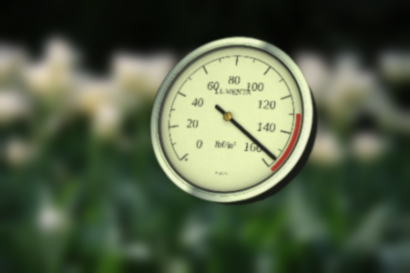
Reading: 155
